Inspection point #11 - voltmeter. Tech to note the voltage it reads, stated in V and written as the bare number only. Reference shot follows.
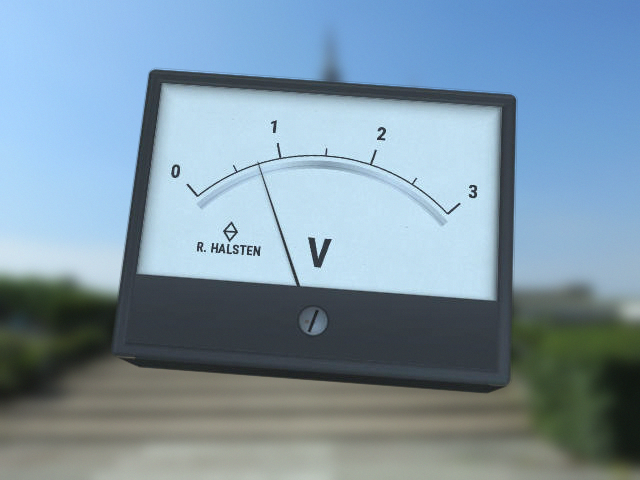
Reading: 0.75
